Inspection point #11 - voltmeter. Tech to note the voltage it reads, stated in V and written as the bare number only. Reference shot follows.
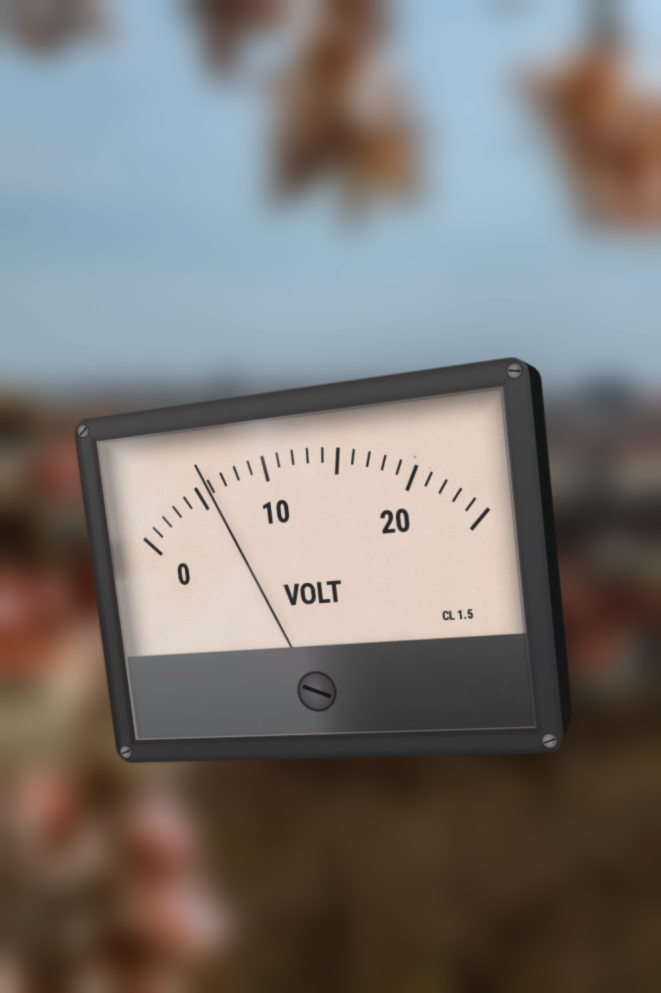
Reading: 6
